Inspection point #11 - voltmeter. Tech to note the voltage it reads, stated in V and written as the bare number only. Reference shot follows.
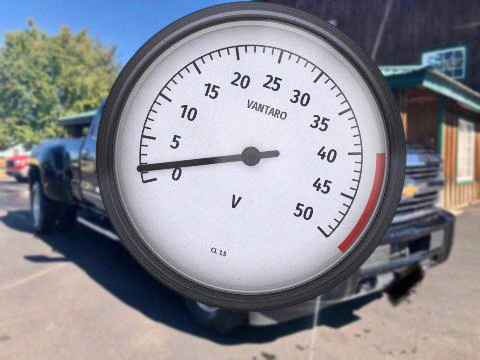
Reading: 1.5
